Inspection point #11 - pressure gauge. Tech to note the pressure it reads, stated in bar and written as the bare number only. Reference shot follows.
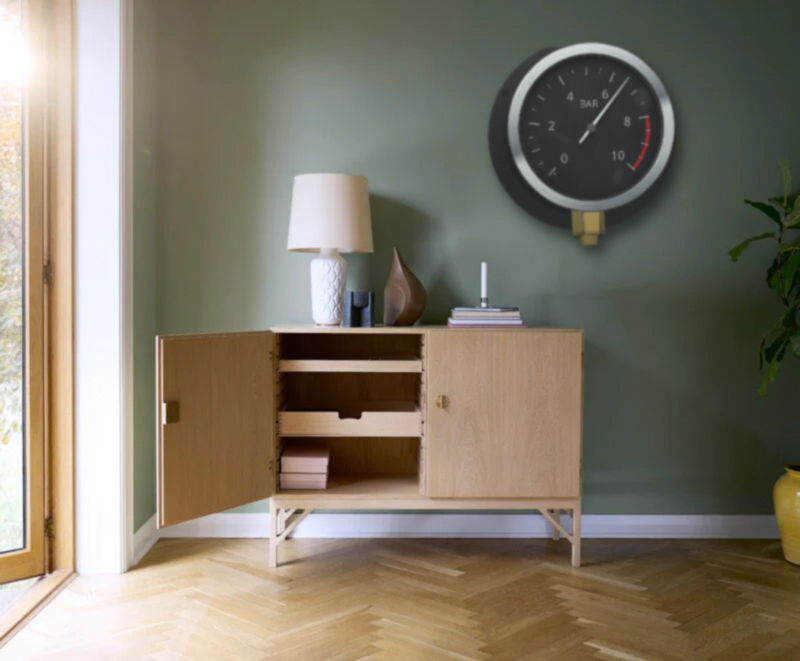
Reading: 6.5
